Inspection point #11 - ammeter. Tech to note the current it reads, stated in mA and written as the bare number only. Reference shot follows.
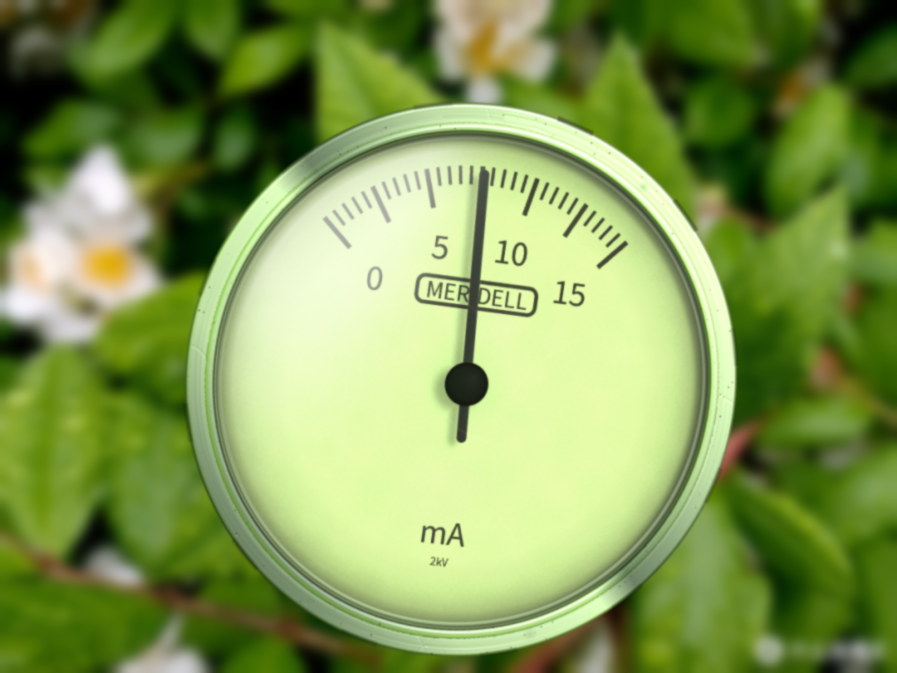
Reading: 7.5
